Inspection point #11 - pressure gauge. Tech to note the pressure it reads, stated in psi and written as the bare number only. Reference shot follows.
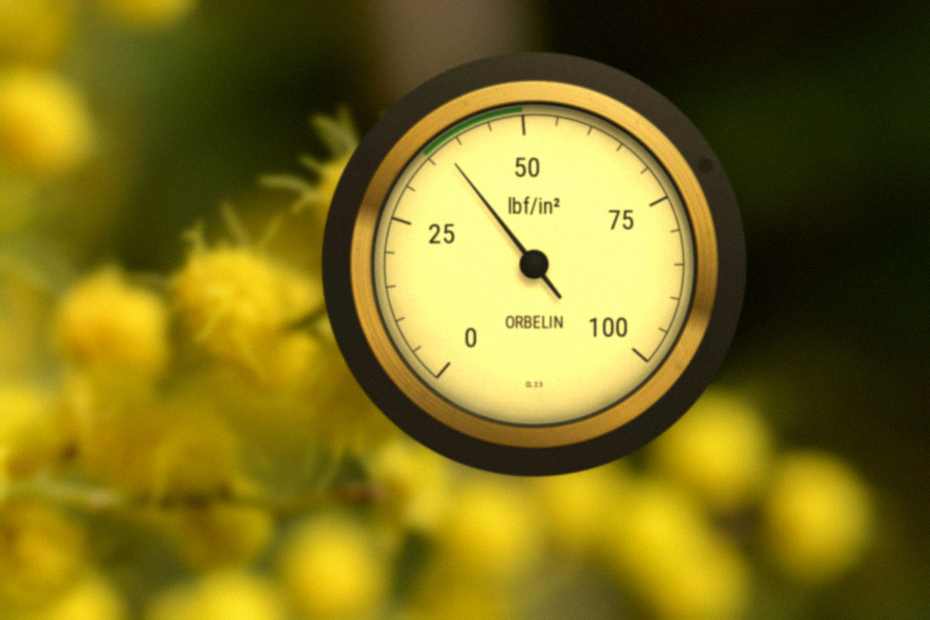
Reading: 37.5
